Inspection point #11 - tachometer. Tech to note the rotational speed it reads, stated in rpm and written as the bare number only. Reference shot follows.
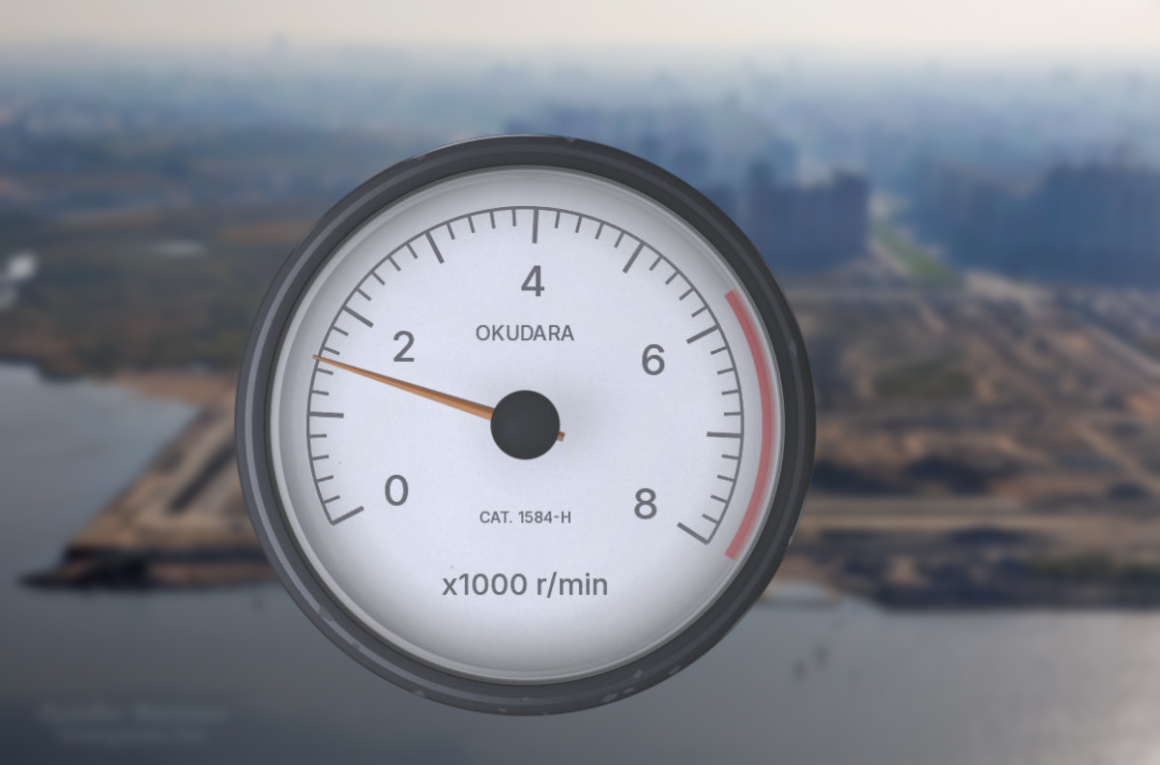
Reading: 1500
